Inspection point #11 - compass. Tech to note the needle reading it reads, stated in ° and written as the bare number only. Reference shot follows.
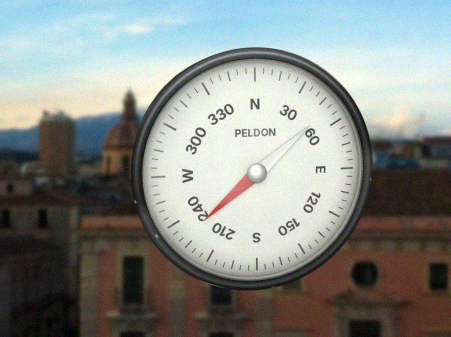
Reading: 230
